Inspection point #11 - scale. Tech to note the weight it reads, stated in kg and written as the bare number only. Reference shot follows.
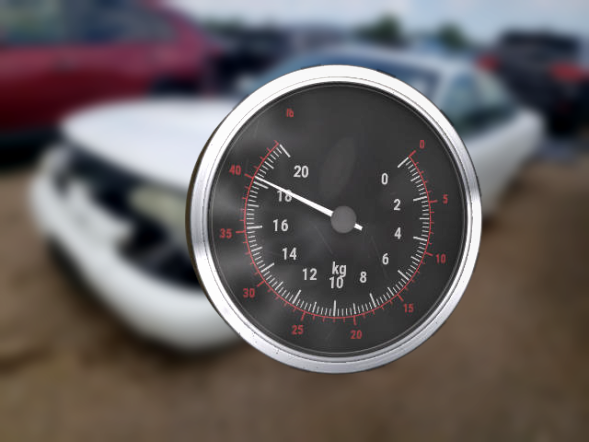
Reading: 18.2
